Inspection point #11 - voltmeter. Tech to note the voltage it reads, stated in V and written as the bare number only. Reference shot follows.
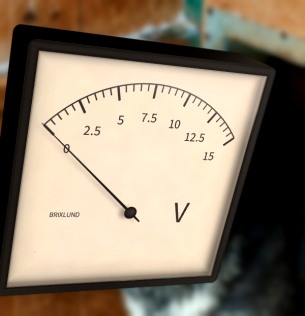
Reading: 0
